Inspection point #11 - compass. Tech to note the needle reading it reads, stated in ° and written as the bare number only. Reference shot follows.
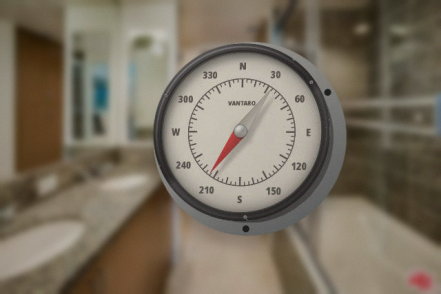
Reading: 215
